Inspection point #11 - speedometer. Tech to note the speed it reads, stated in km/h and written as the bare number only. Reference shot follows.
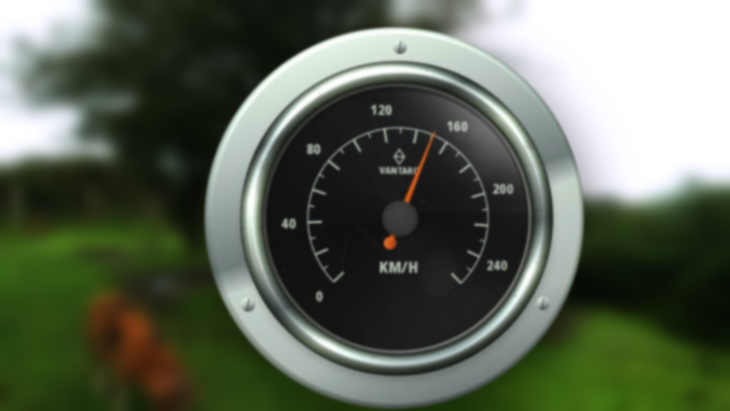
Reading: 150
